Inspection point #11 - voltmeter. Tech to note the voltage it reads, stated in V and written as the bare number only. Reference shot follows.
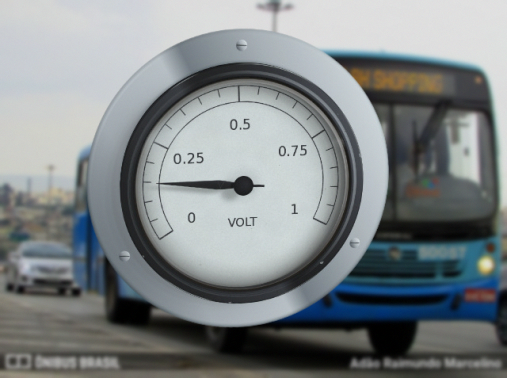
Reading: 0.15
